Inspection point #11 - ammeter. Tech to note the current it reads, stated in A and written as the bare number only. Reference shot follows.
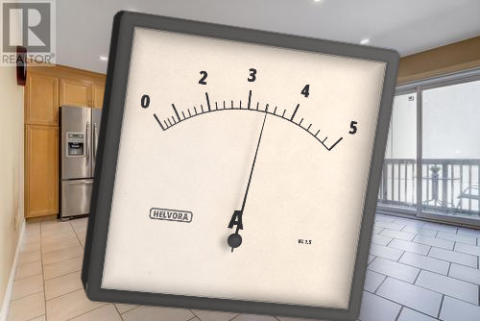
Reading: 3.4
